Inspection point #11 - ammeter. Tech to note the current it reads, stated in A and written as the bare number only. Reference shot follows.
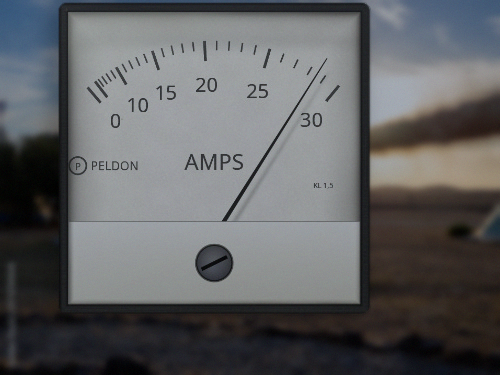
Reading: 28.5
